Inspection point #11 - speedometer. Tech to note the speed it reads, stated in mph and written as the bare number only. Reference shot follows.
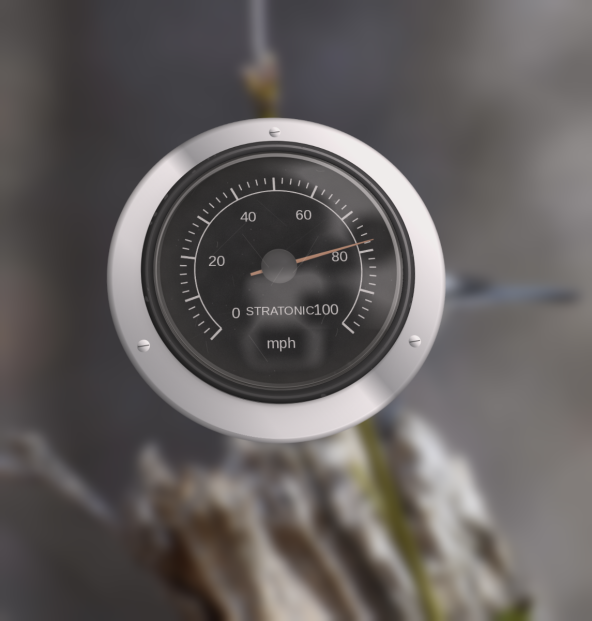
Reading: 78
